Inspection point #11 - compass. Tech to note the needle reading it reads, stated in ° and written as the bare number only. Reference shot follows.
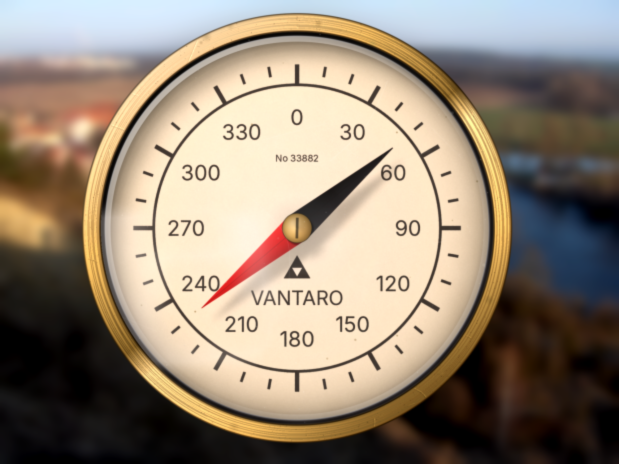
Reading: 230
